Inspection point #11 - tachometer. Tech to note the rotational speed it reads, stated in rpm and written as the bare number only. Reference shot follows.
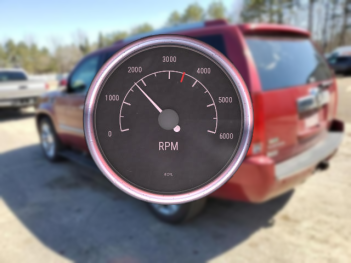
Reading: 1750
